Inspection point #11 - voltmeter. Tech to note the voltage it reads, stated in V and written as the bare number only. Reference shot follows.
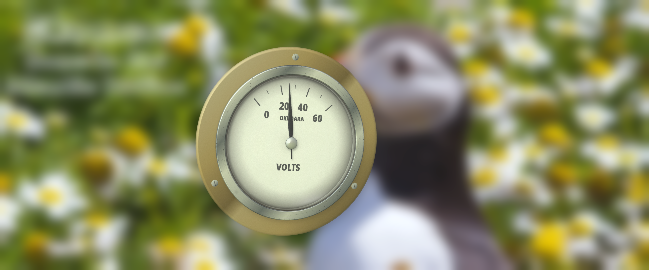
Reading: 25
